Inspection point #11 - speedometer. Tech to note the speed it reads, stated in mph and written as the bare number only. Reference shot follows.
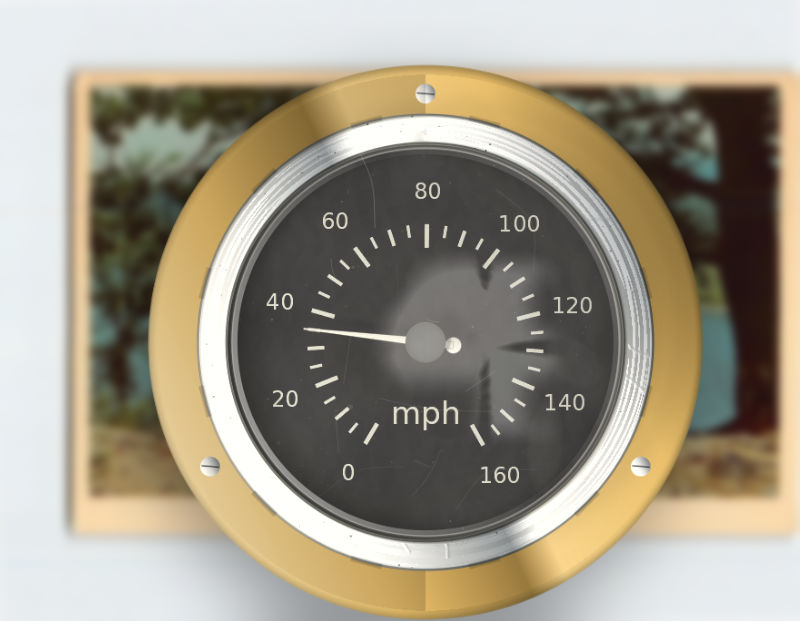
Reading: 35
